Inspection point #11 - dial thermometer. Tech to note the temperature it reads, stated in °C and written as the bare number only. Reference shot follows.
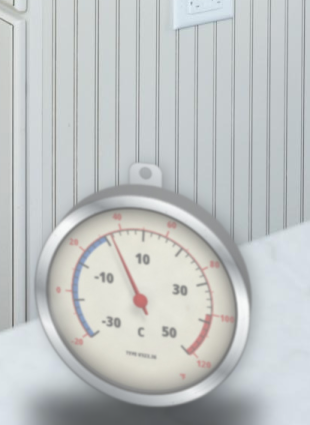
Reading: 2
